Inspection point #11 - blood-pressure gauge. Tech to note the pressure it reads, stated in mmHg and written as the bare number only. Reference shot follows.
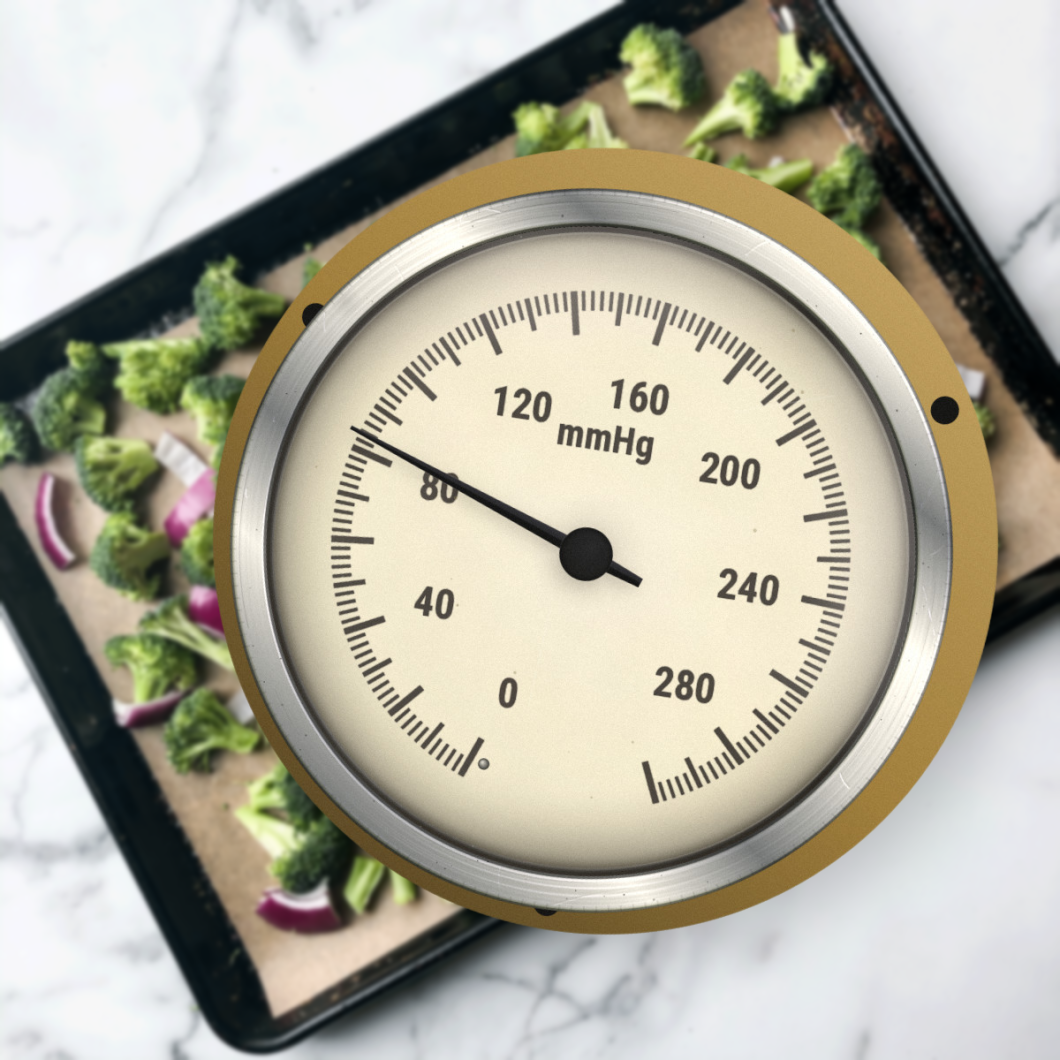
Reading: 84
